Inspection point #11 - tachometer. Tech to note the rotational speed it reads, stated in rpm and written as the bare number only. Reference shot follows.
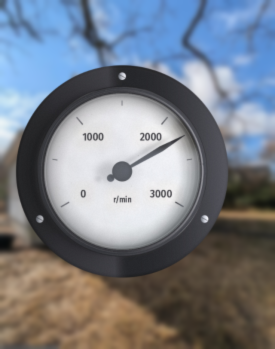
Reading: 2250
